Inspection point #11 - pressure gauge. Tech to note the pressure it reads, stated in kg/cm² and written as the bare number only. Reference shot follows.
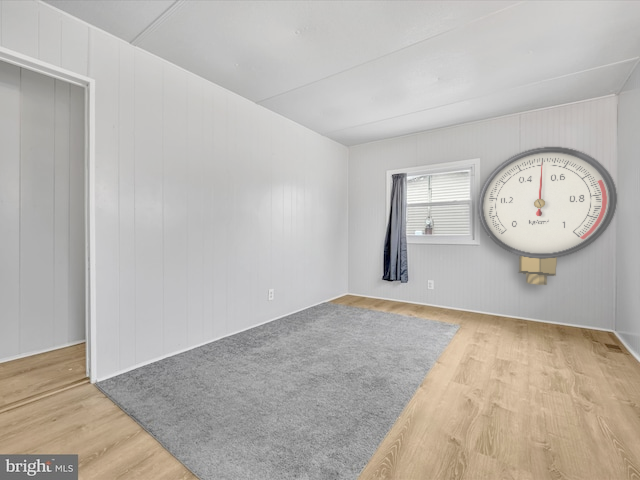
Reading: 0.5
